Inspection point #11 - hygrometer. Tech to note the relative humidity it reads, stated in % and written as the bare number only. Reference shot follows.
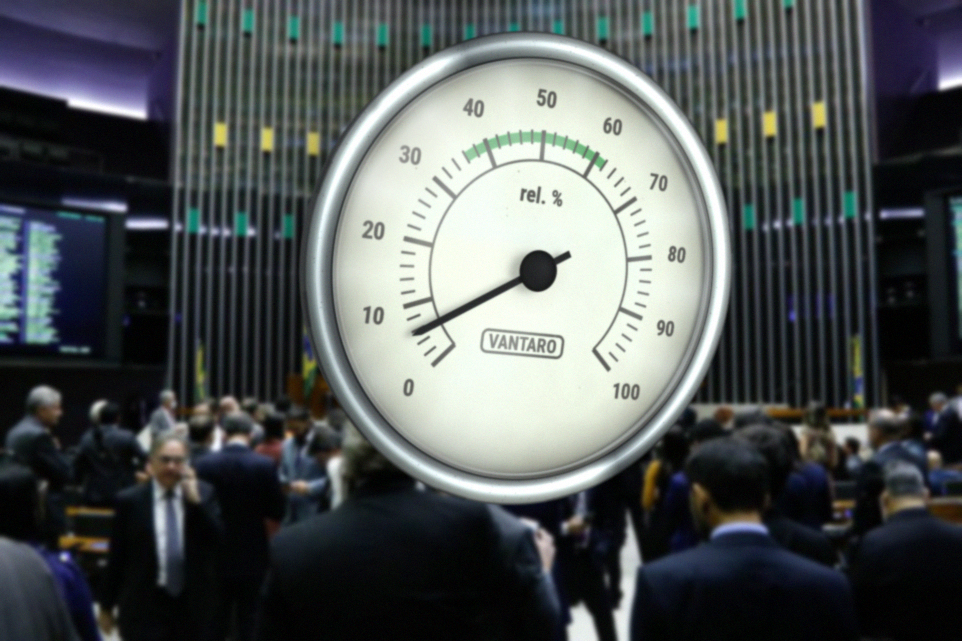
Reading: 6
